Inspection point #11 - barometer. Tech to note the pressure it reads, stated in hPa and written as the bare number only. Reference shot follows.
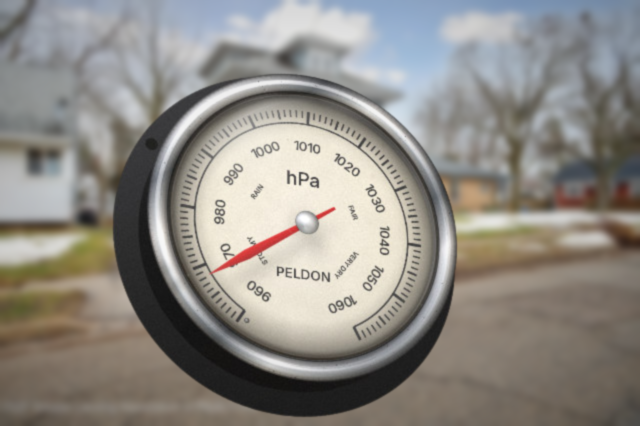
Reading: 968
